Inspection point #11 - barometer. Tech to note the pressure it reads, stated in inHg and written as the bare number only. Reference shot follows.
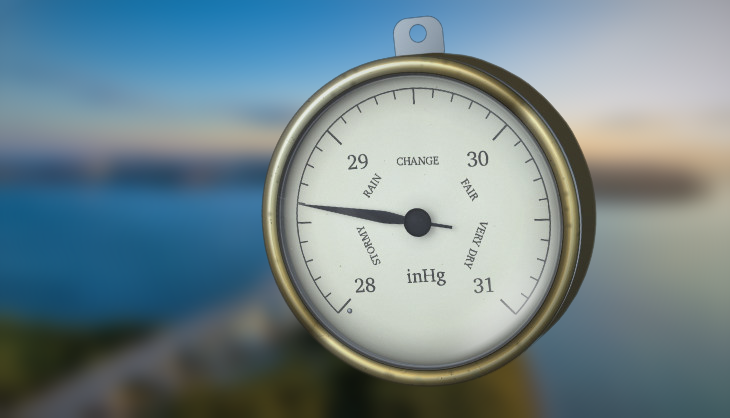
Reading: 28.6
